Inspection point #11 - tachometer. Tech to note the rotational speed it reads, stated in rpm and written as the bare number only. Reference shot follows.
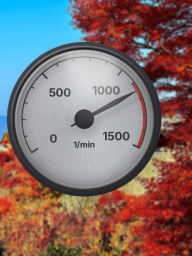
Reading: 1150
